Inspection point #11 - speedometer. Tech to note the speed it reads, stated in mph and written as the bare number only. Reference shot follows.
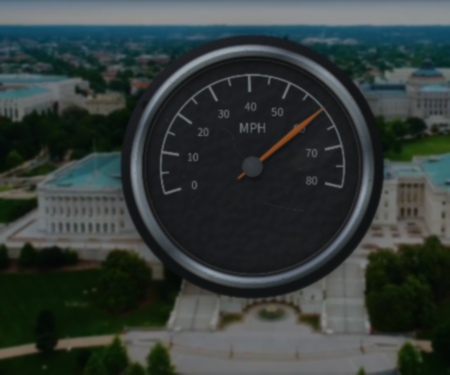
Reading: 60
